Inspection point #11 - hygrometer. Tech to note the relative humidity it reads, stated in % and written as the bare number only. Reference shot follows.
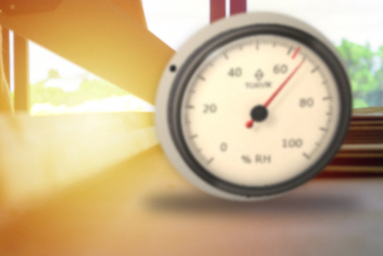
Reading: 65
